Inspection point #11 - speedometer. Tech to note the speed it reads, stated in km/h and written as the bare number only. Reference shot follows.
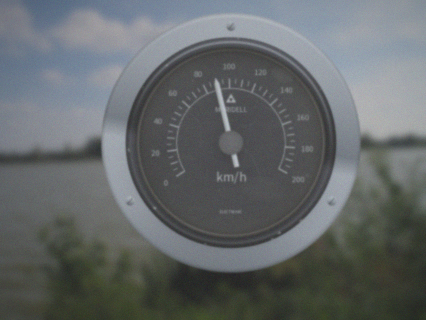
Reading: 90
